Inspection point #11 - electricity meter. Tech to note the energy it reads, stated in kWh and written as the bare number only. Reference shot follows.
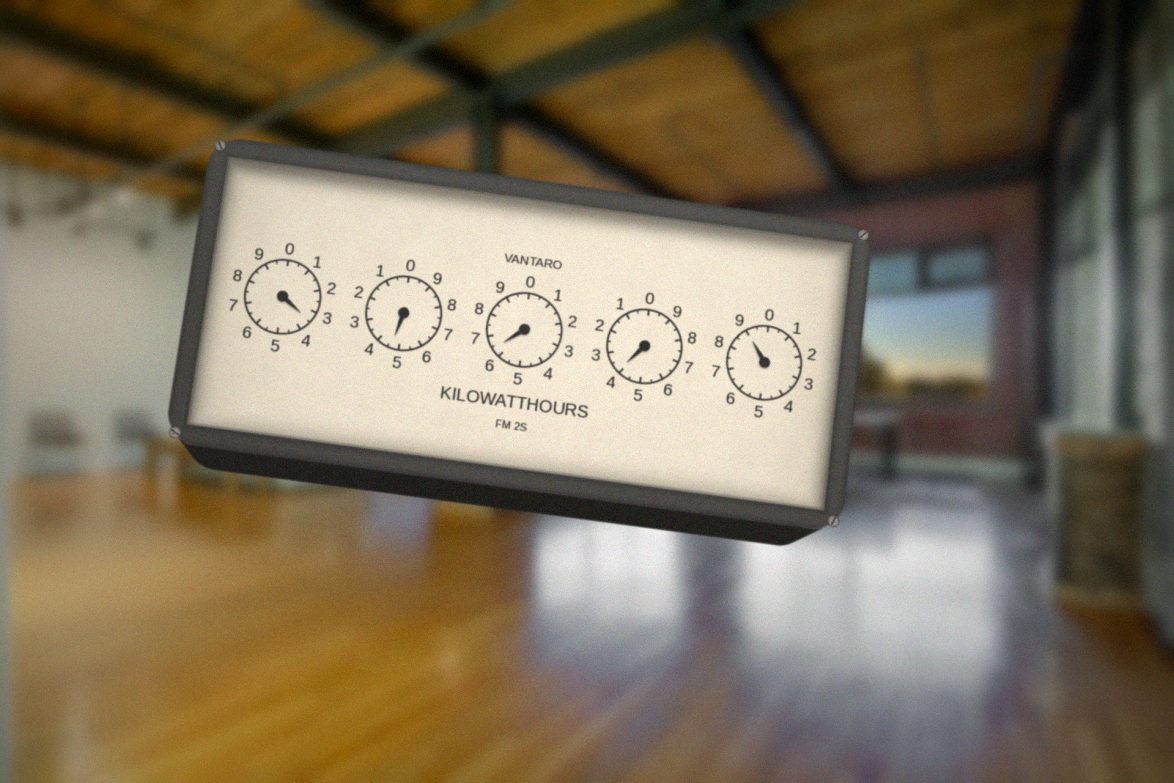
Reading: 34639
